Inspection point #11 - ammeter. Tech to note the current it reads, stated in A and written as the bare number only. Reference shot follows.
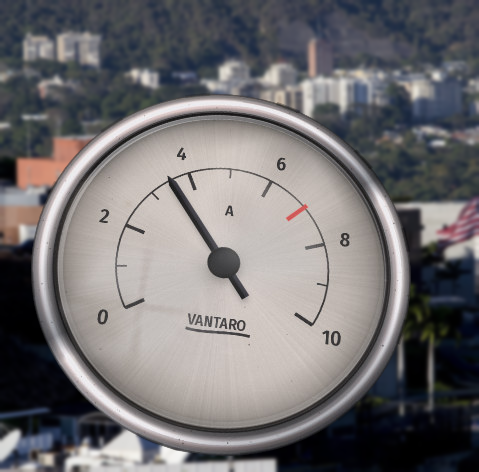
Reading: 3.5
